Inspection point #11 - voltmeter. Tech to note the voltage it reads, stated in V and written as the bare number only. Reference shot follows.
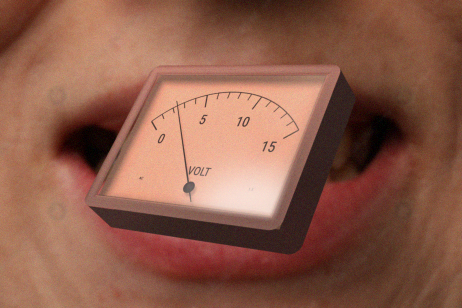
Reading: 2.5
